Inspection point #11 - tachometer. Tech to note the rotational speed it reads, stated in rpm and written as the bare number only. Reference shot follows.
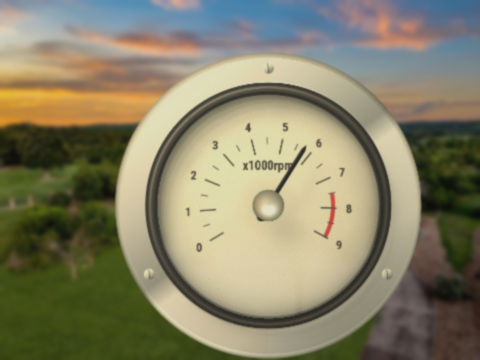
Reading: 5750
